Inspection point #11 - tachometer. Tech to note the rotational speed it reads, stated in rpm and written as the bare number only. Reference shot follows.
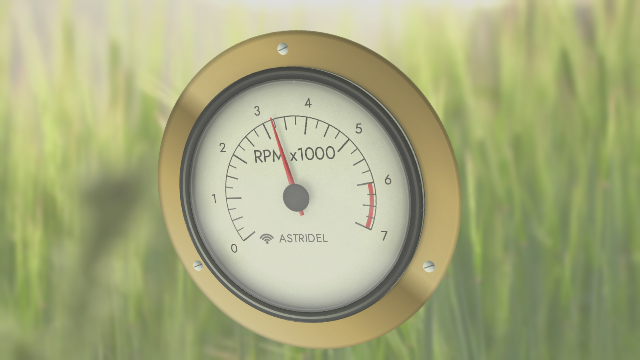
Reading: 3250
